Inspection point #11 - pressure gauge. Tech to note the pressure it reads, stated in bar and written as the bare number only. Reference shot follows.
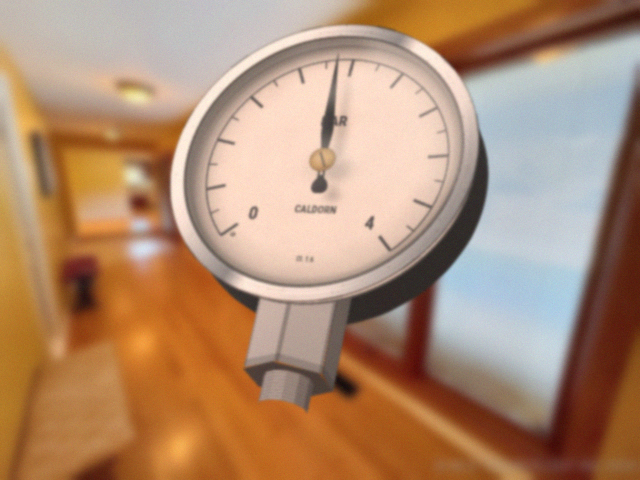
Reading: 1.9
